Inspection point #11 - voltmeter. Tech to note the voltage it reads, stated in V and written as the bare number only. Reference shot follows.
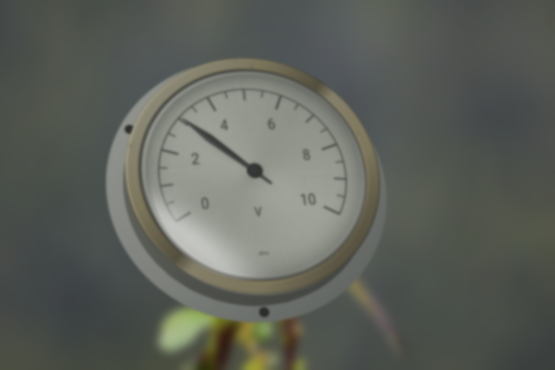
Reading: 3
